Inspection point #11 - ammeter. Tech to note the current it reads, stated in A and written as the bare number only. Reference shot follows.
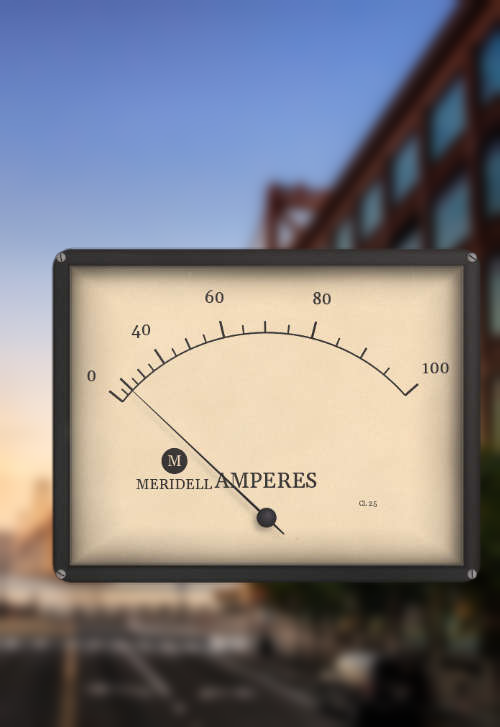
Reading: 20
